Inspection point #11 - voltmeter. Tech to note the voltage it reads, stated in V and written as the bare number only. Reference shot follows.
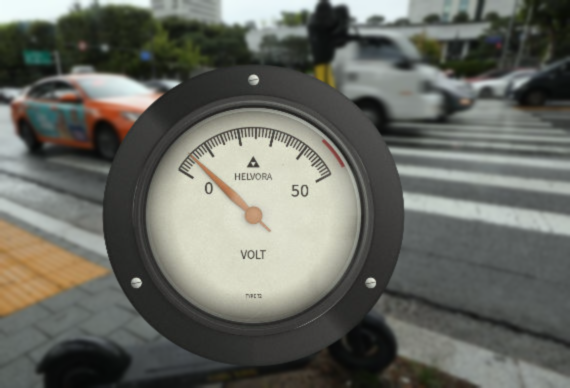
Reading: 5
